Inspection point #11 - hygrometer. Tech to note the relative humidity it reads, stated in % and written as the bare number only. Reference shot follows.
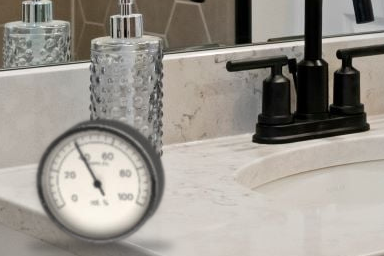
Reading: 40
